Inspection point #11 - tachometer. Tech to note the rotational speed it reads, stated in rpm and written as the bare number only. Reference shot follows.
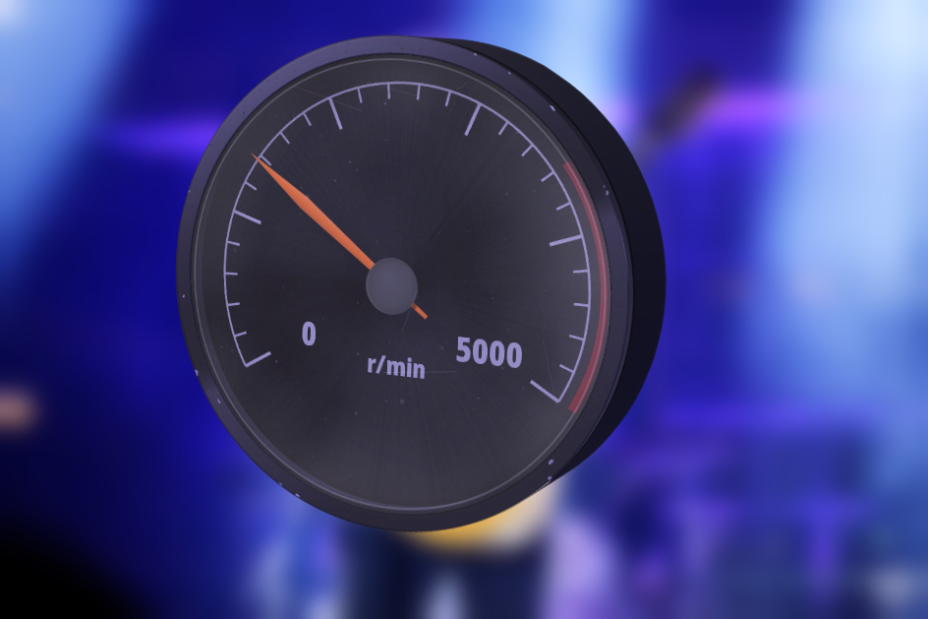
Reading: 1400
